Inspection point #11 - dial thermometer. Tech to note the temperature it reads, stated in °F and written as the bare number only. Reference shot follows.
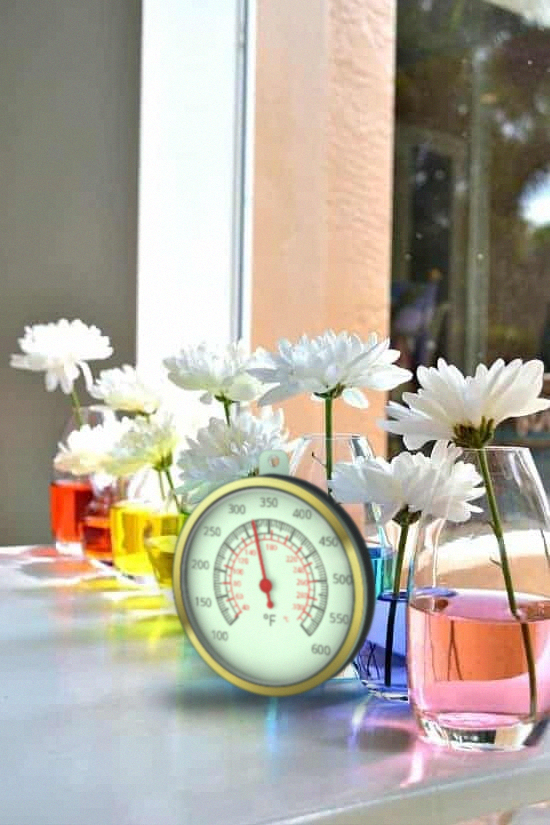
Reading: 325
